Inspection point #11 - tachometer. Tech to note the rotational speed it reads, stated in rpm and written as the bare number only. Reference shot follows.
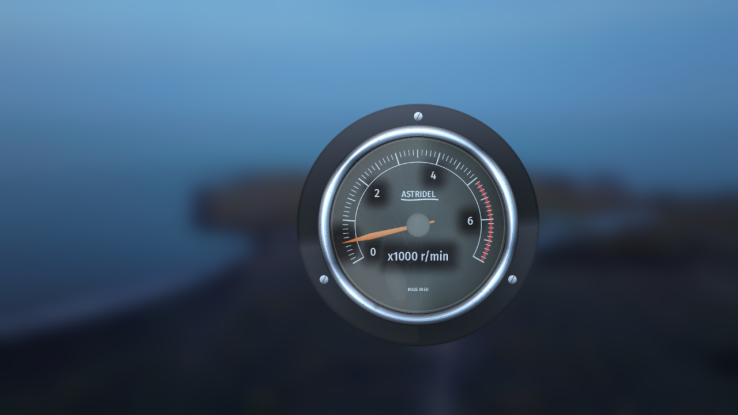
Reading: 500
